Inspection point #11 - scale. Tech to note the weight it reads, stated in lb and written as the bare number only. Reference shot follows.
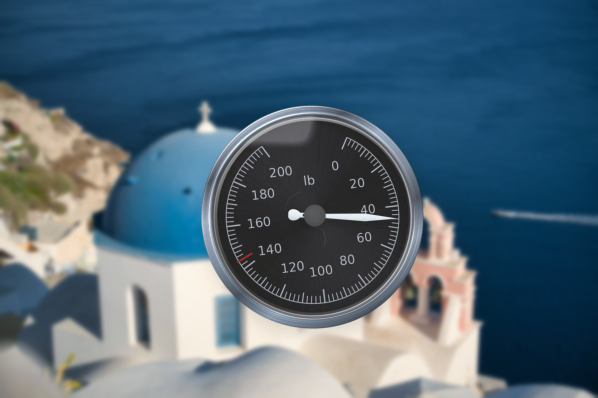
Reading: 46
